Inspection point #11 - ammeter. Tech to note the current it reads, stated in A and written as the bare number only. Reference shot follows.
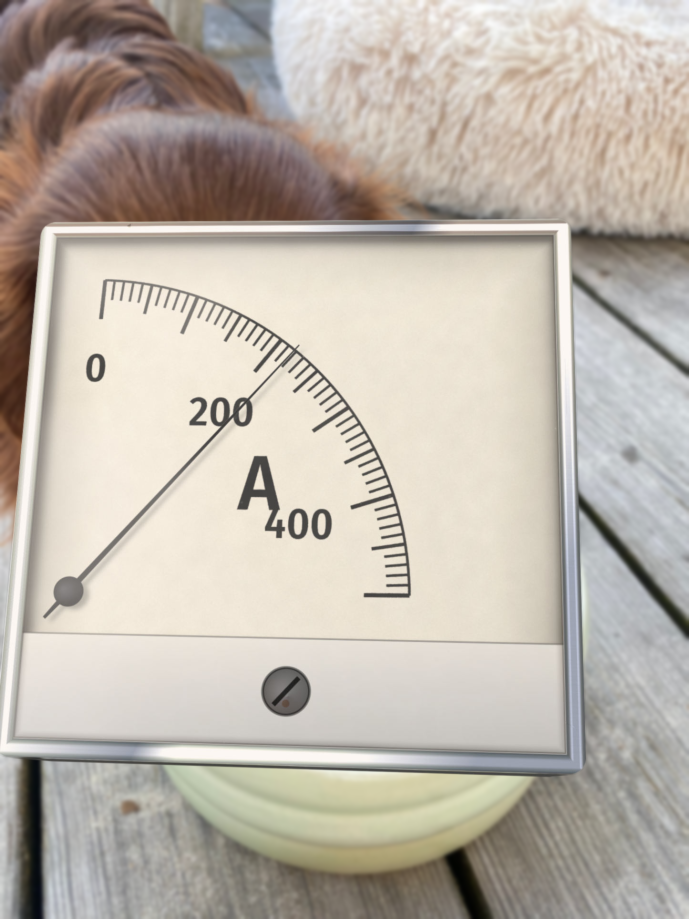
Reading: 220
